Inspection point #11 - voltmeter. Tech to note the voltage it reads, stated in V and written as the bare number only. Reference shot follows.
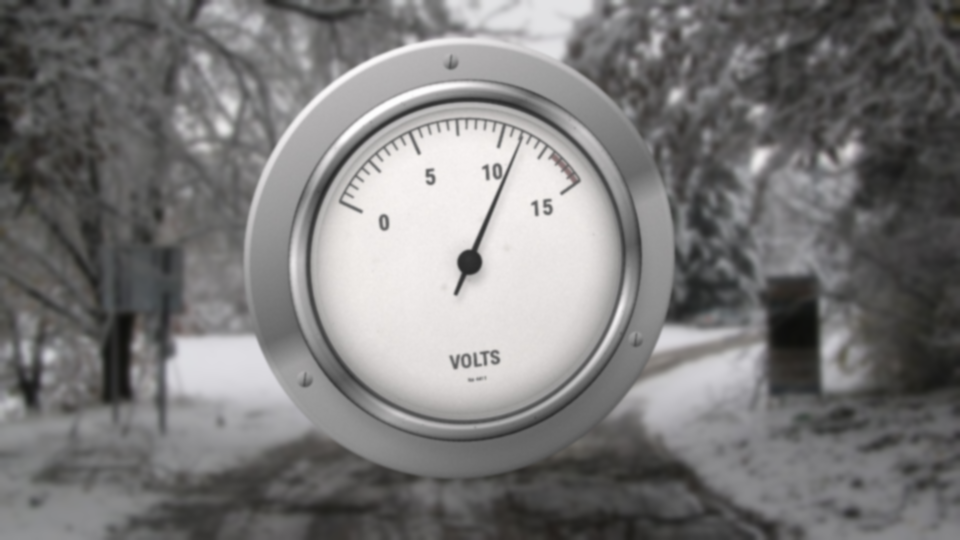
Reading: 11
